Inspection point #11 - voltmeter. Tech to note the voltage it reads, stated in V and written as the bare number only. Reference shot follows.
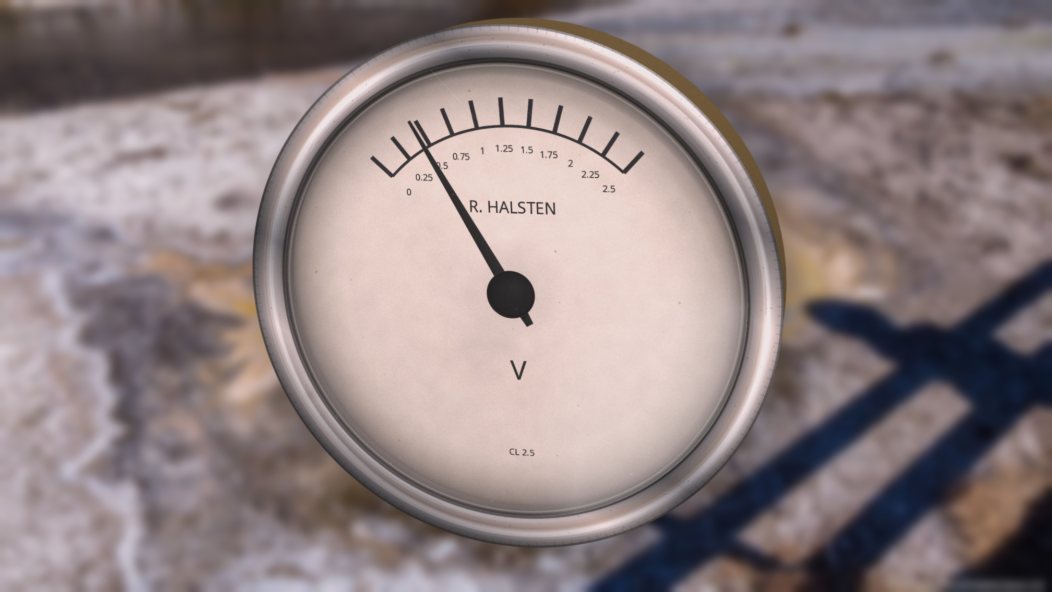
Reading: 0.5
